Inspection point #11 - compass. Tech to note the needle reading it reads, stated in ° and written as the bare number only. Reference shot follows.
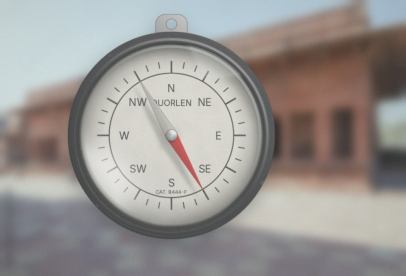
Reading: 150
